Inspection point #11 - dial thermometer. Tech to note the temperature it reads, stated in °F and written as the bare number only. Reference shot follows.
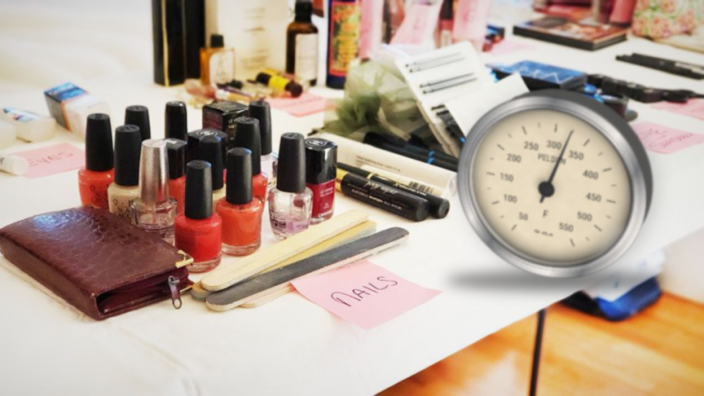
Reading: 325
